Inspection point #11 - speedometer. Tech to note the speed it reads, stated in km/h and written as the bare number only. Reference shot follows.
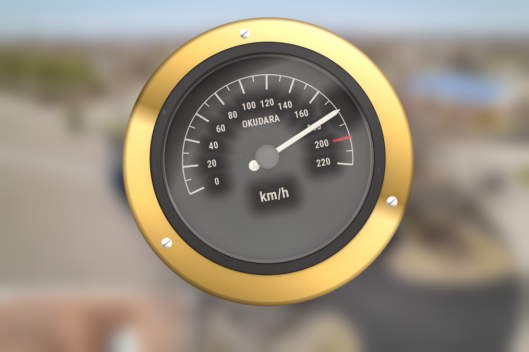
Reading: 180
